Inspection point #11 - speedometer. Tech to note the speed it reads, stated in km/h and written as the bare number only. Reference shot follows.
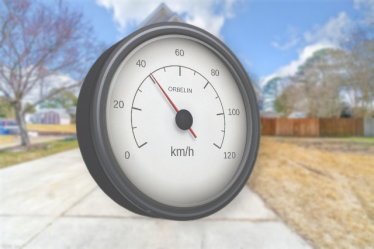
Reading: 40
